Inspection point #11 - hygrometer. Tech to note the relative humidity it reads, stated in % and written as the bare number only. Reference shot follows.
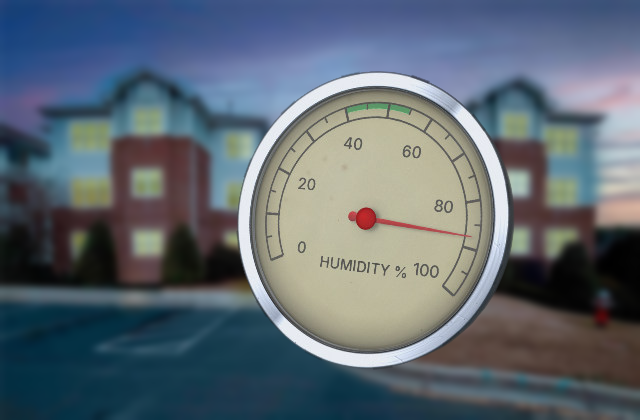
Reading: 87.5
